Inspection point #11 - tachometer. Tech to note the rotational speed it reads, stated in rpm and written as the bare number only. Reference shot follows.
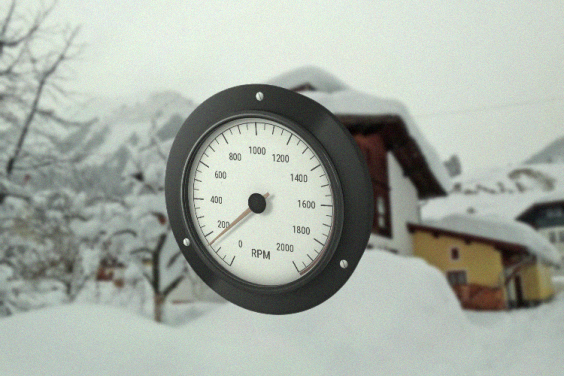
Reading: 150
